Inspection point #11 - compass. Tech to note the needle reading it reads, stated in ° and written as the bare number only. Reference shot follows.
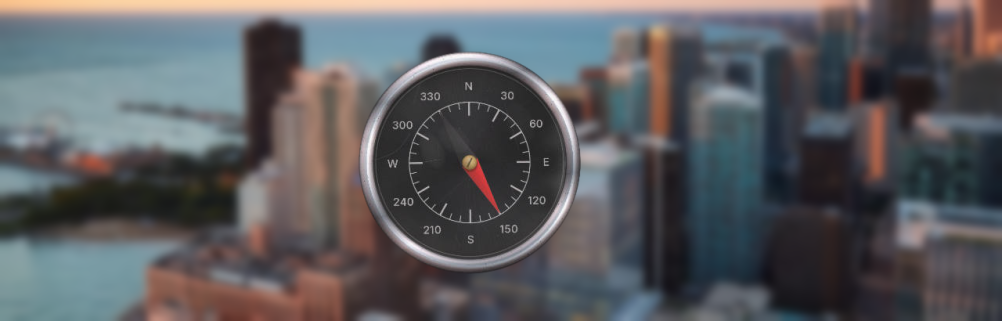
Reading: 150
